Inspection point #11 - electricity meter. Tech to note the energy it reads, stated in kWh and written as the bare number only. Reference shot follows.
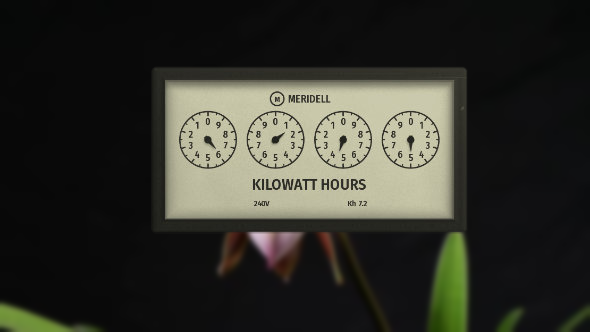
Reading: 6145
